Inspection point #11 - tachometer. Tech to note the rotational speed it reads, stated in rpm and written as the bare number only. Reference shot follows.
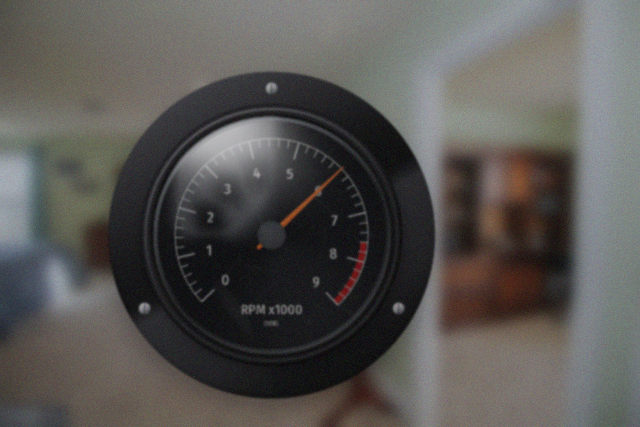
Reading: 6000
